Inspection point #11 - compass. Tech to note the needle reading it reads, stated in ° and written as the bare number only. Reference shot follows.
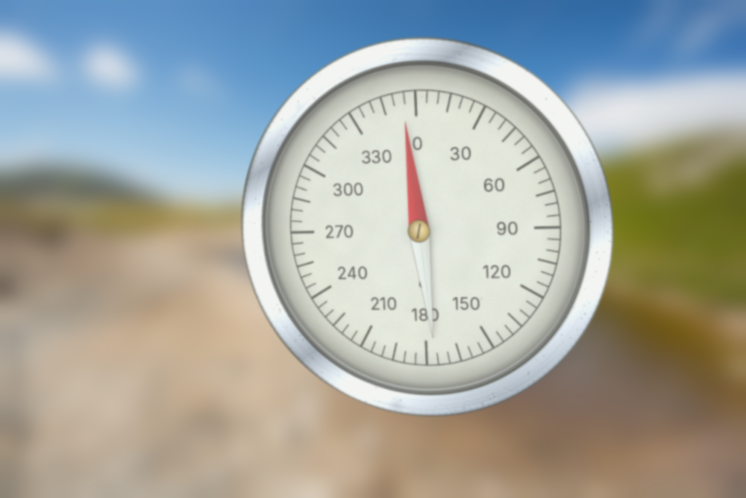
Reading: 355
